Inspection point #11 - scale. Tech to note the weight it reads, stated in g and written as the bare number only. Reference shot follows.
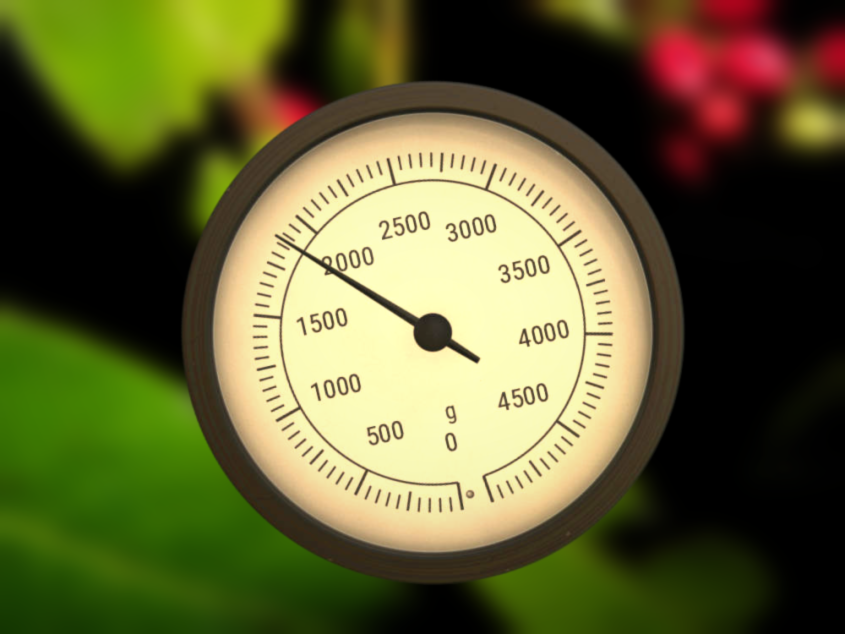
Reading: 1875
